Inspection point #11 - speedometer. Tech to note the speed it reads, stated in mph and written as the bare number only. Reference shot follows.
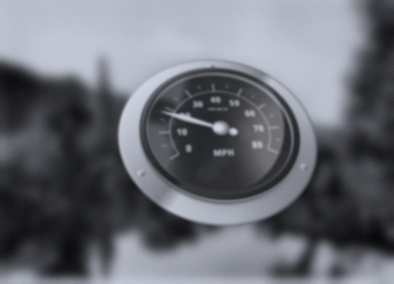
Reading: 17.5
